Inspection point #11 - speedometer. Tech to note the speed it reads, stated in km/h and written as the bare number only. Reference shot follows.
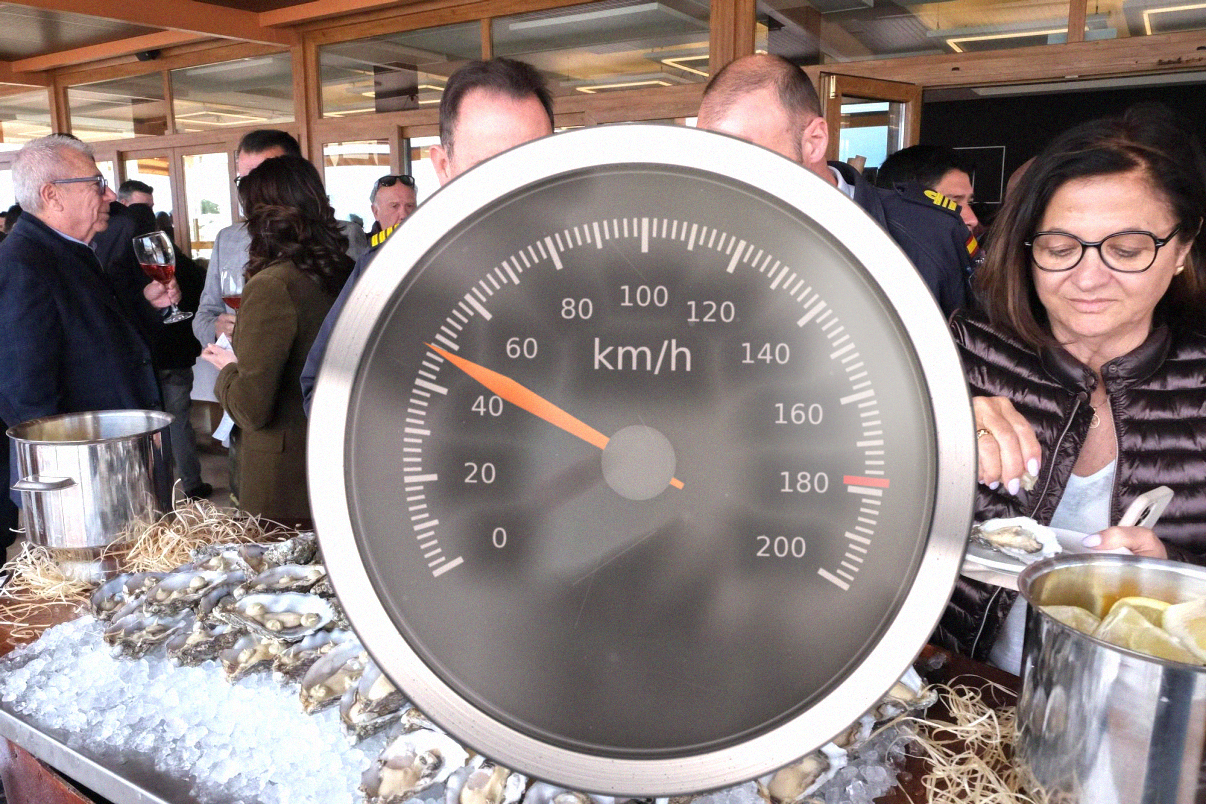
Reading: 48
